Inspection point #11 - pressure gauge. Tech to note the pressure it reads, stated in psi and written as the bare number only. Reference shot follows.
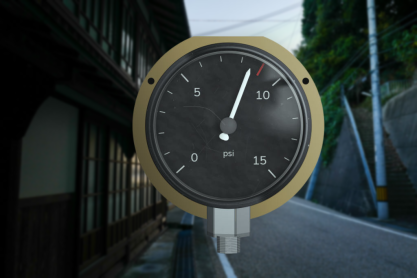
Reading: 8.5
